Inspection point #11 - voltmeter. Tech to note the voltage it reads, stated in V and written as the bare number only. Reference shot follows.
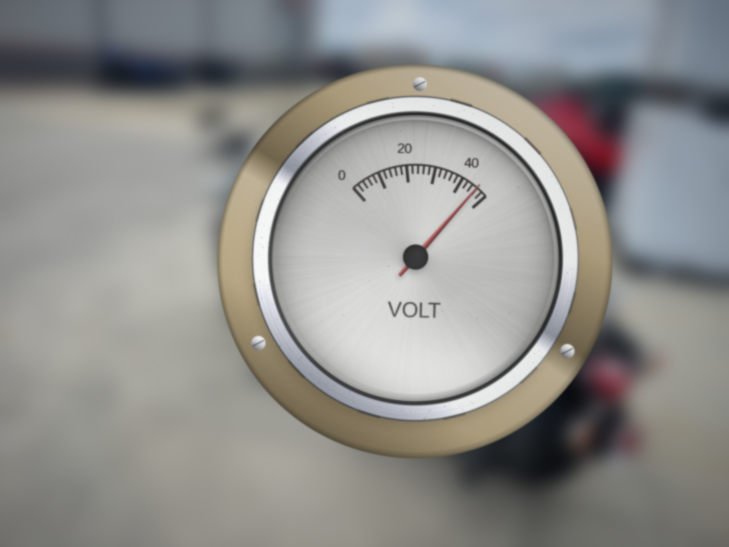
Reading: 46
